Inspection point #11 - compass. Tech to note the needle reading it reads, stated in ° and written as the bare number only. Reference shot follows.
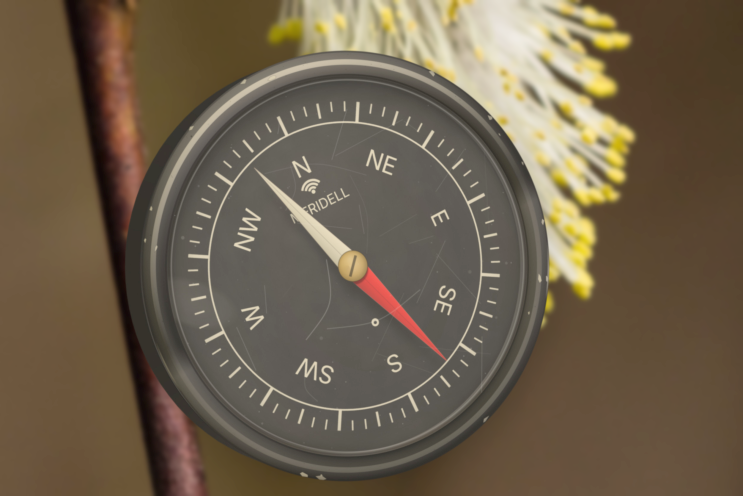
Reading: 160
